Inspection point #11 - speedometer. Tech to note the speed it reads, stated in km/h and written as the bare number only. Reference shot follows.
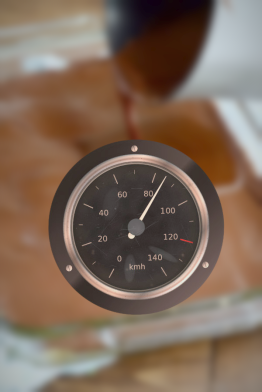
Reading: 85
